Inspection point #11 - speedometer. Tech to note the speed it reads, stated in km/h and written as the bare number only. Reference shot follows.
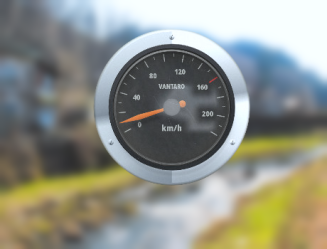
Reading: 10
